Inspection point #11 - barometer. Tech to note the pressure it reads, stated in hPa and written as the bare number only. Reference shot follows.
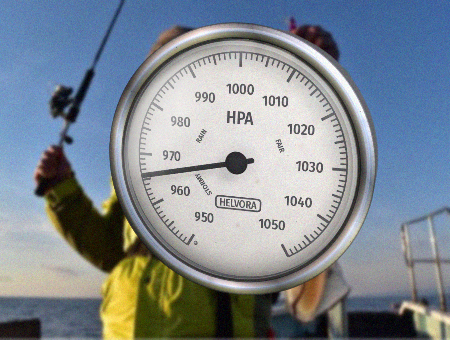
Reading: 966
